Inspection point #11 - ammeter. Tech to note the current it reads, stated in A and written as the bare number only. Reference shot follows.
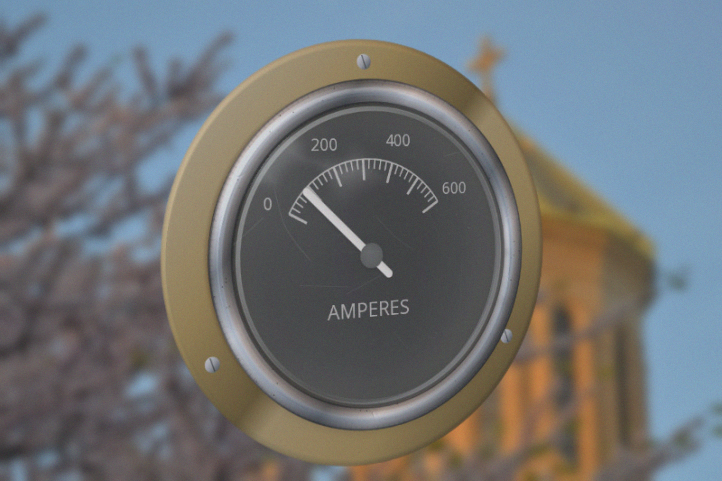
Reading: 80
